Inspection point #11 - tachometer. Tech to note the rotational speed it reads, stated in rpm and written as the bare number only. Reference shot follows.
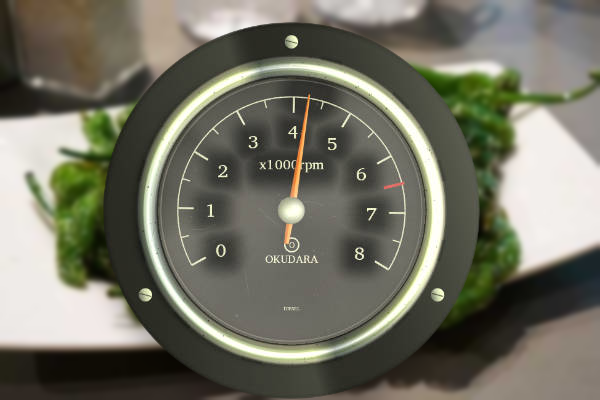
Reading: 4250
